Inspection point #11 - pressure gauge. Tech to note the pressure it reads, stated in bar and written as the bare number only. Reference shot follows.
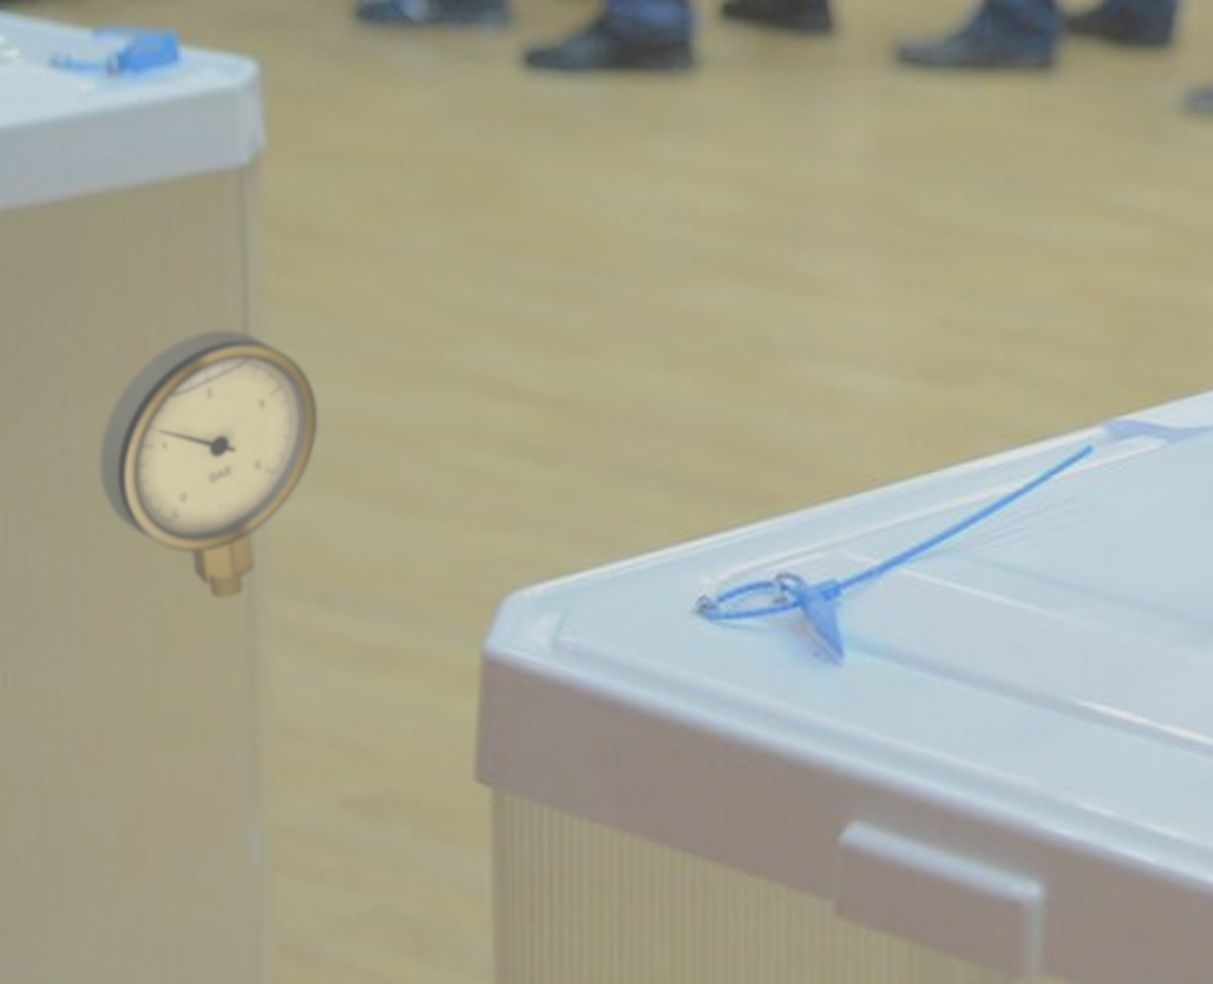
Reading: 1.2
